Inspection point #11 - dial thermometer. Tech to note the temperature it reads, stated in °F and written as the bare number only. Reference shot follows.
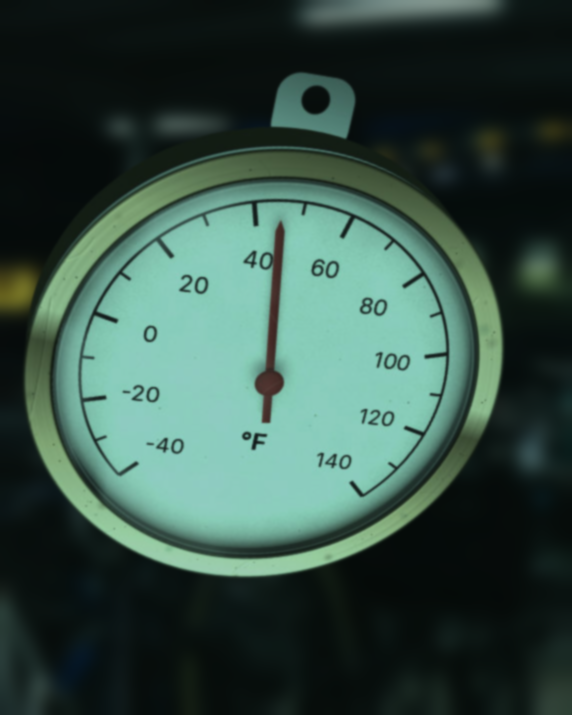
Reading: 45
